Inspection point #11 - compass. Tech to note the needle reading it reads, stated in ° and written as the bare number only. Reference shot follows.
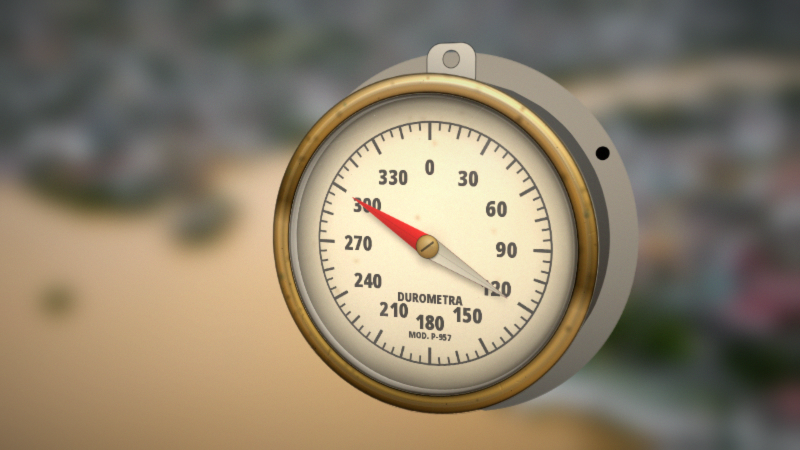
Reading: 300
